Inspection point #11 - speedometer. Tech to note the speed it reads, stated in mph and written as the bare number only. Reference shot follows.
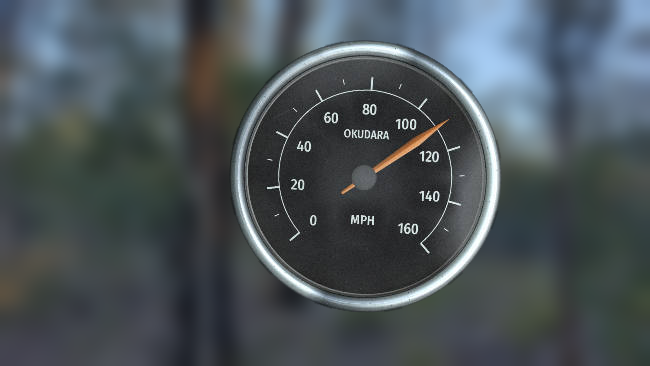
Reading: 110
